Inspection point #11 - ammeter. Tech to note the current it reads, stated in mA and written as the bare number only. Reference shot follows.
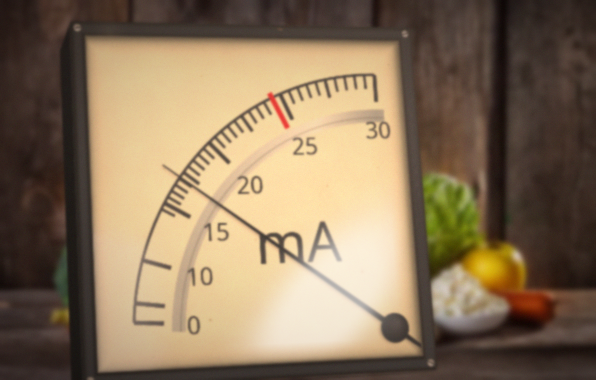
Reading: 17
